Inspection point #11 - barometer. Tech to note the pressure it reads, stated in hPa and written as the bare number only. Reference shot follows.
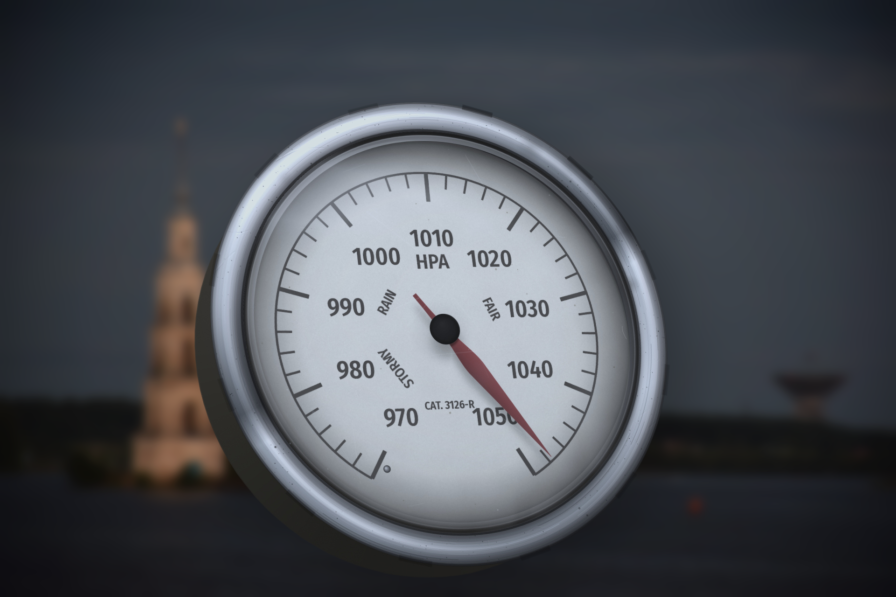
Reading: 1048
